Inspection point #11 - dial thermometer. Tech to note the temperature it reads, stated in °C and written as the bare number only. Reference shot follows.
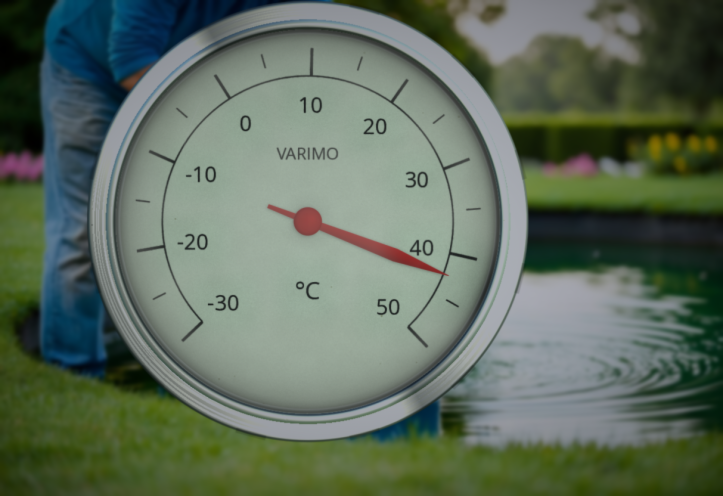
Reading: 42.5
